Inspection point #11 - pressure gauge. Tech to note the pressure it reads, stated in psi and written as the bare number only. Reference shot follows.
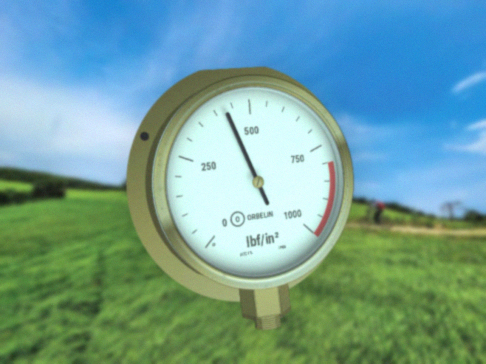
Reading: 425
